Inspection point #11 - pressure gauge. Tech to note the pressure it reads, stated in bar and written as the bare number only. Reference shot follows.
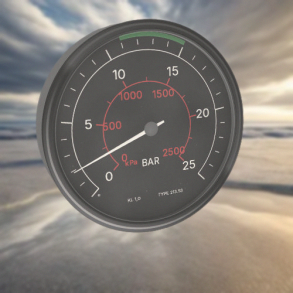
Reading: 2
